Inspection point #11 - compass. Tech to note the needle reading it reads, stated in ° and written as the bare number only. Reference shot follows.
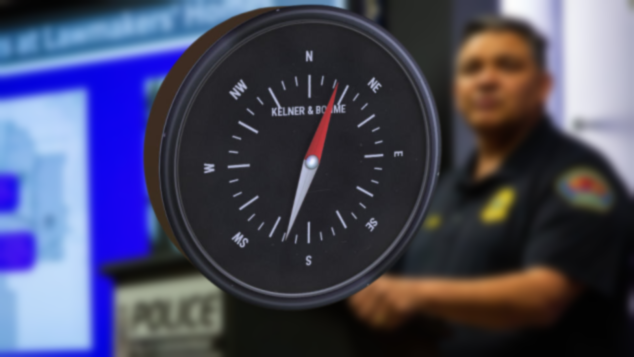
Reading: 20
